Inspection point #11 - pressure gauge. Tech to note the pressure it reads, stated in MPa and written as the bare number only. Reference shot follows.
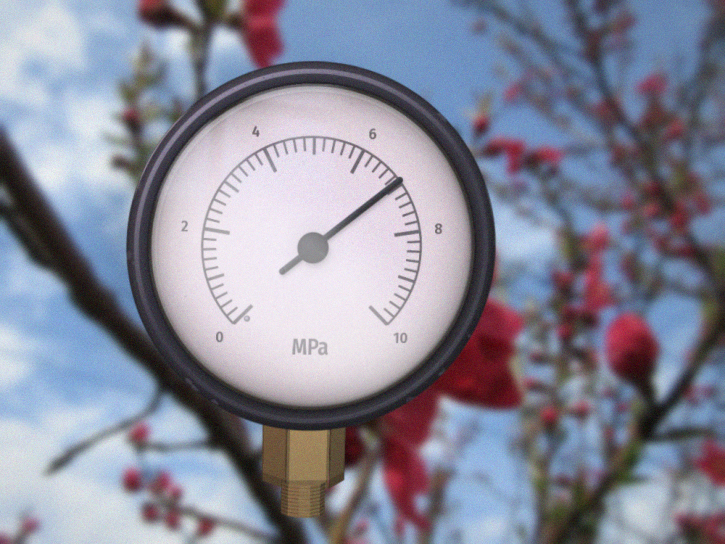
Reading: 6.9
